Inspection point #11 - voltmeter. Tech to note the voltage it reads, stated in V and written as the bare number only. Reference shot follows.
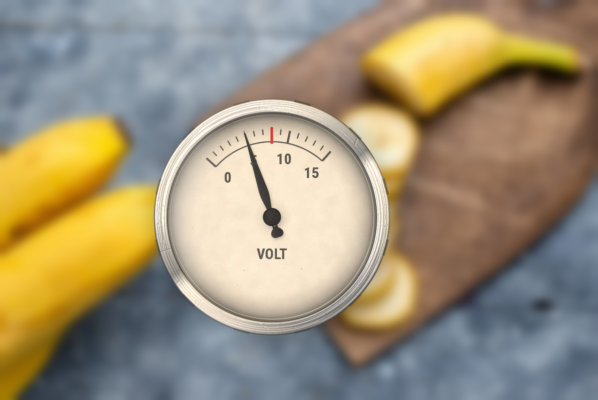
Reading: 5
